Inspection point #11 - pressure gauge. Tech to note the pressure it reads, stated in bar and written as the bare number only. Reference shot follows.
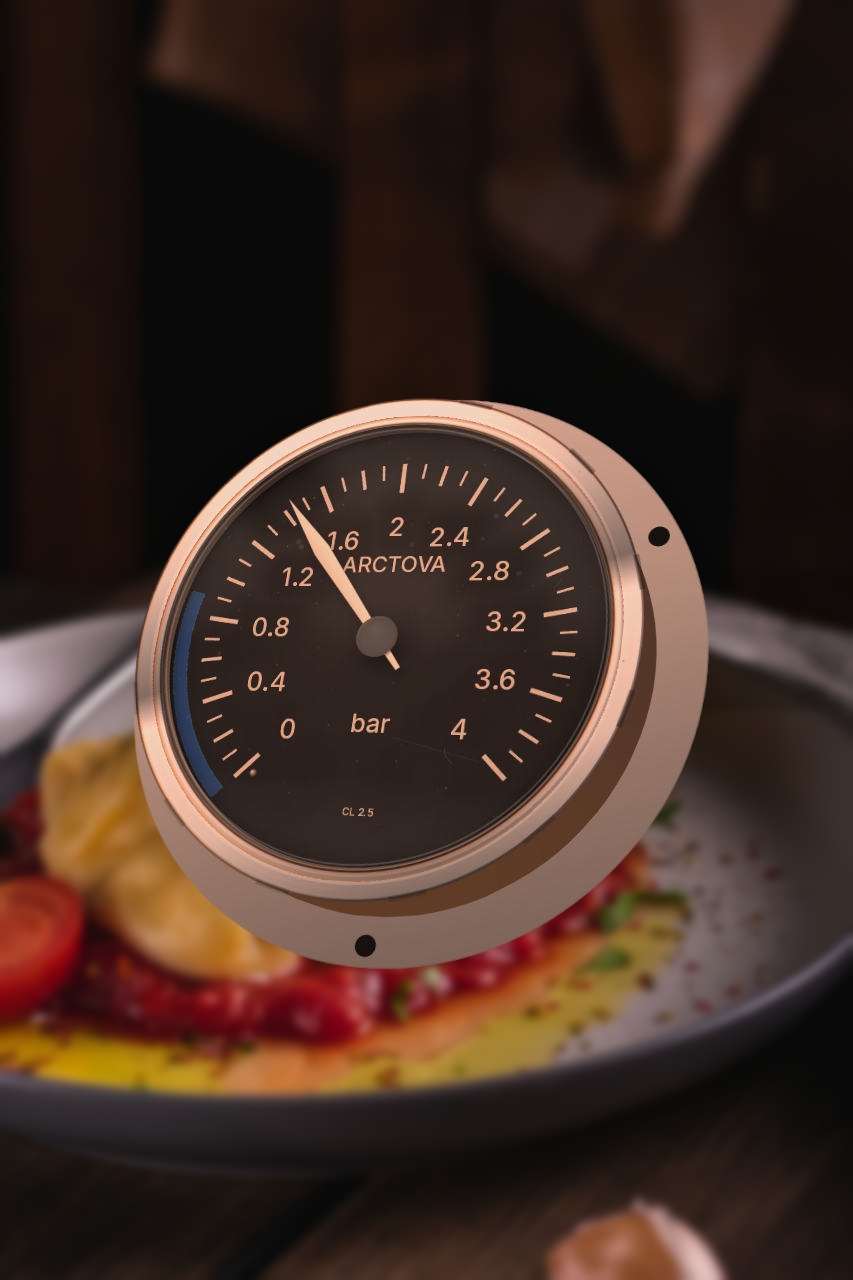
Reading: 1.45
